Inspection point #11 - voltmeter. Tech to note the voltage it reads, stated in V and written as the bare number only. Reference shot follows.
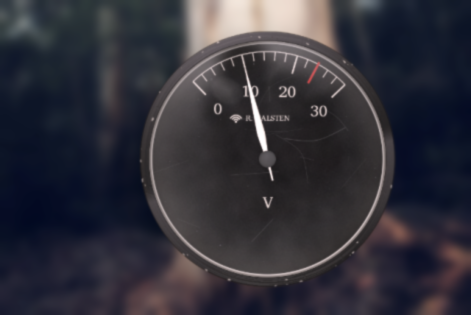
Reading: 10
